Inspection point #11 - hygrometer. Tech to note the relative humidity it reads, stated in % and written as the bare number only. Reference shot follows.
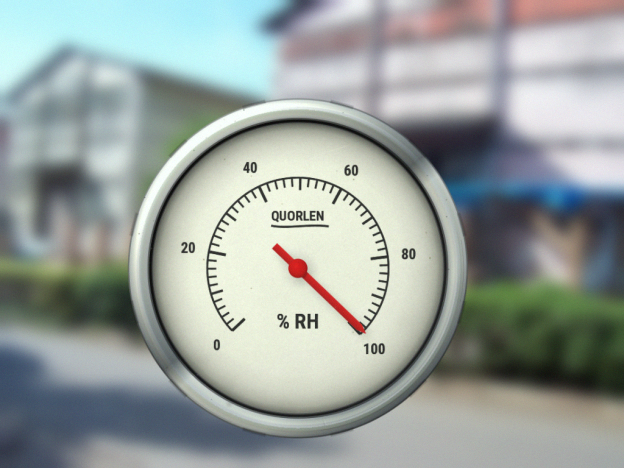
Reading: 99
